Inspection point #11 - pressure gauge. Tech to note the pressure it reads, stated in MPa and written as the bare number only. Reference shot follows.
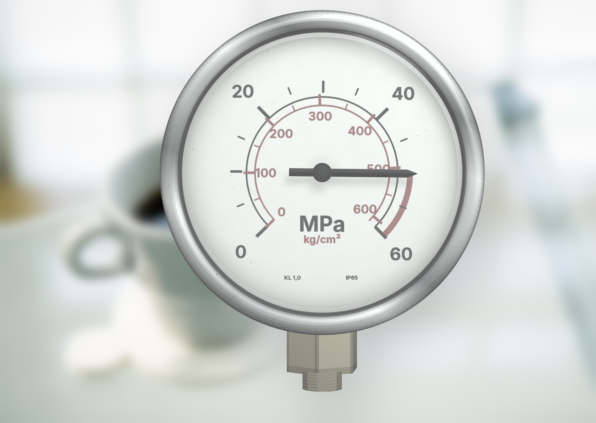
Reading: 50
